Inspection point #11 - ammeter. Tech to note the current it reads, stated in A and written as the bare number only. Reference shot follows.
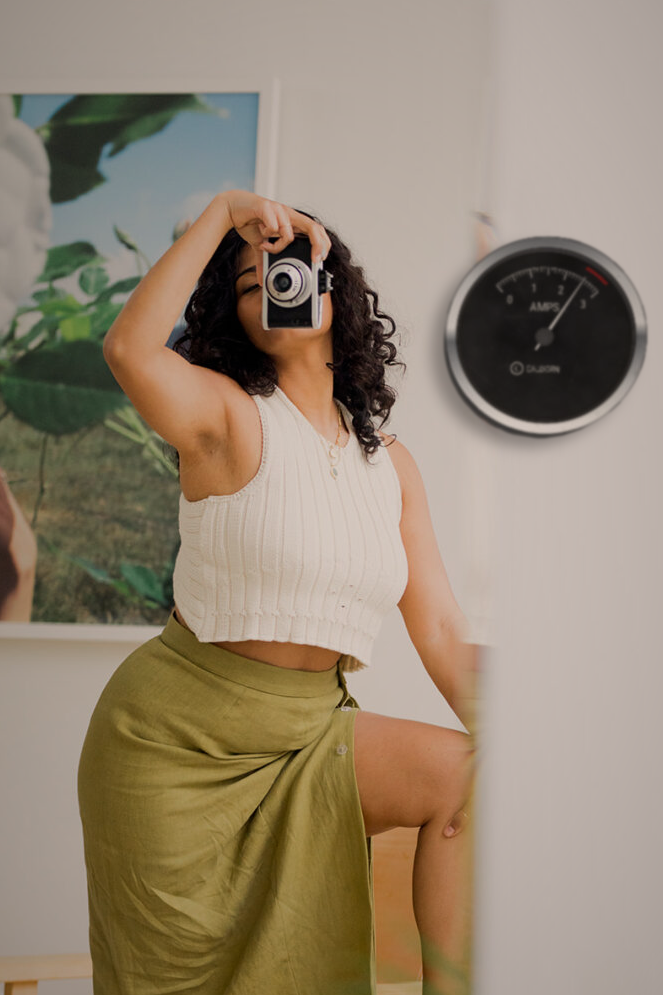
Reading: 2.5
